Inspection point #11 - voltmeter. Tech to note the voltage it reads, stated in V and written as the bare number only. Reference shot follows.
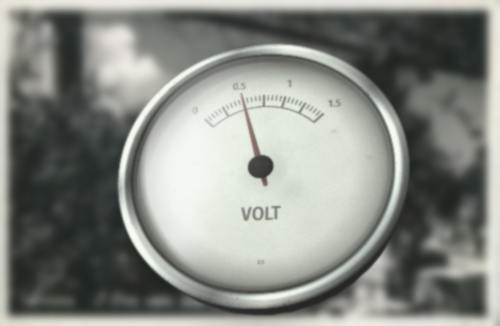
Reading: 0.5
